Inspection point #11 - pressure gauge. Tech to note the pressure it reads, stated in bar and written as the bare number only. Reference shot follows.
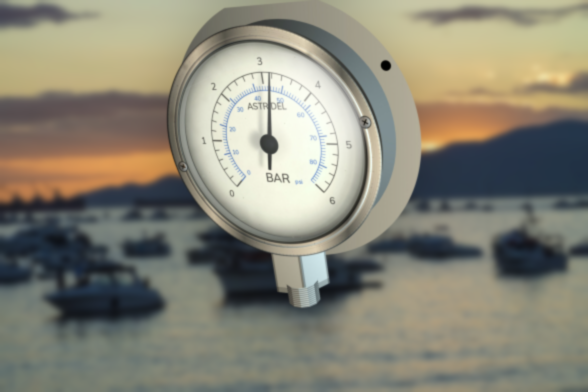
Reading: 3.2
